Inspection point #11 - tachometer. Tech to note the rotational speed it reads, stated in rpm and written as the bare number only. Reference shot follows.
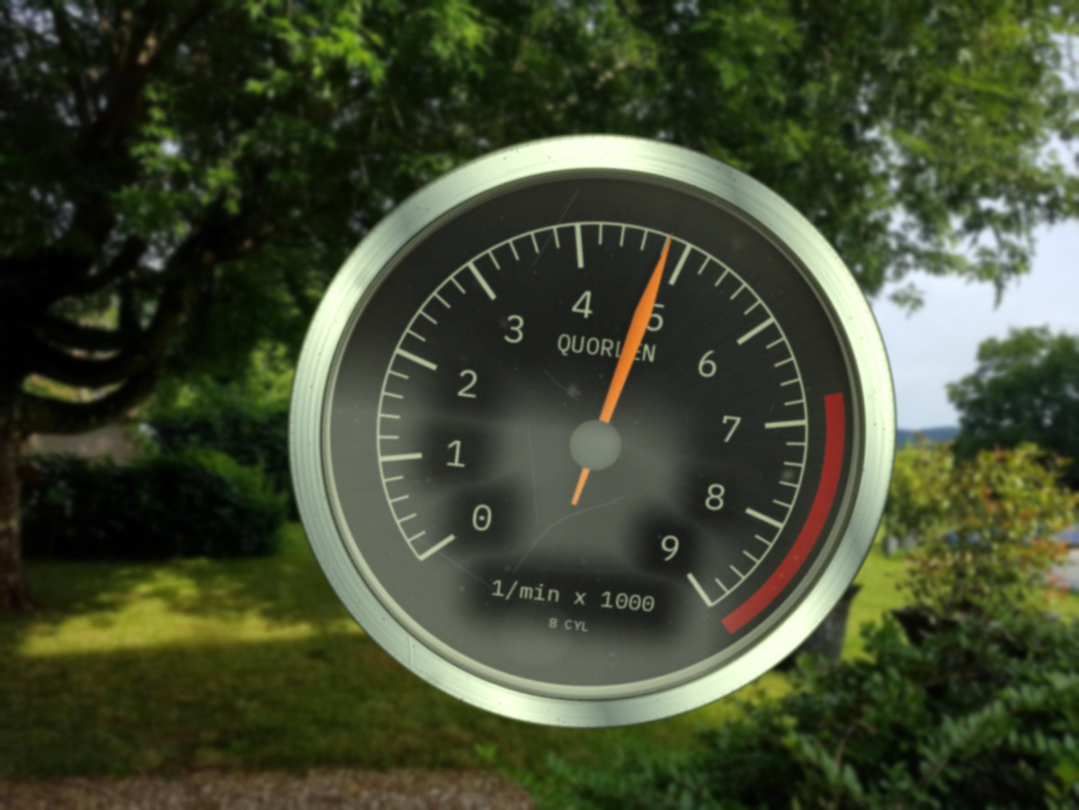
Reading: 4800
